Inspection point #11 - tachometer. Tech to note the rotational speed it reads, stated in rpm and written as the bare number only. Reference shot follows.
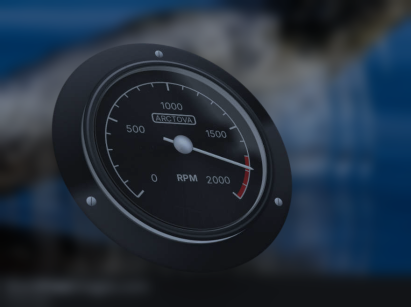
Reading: 1800
